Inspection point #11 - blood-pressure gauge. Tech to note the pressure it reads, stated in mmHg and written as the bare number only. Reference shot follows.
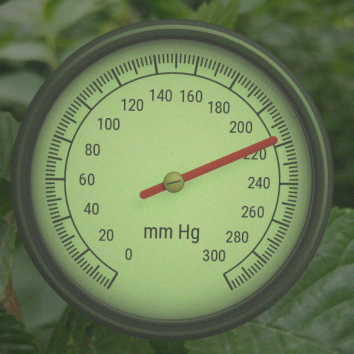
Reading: 216
